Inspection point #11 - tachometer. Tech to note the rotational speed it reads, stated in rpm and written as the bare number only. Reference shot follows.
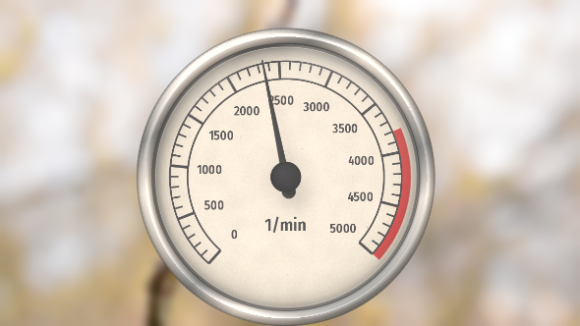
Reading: 2350
